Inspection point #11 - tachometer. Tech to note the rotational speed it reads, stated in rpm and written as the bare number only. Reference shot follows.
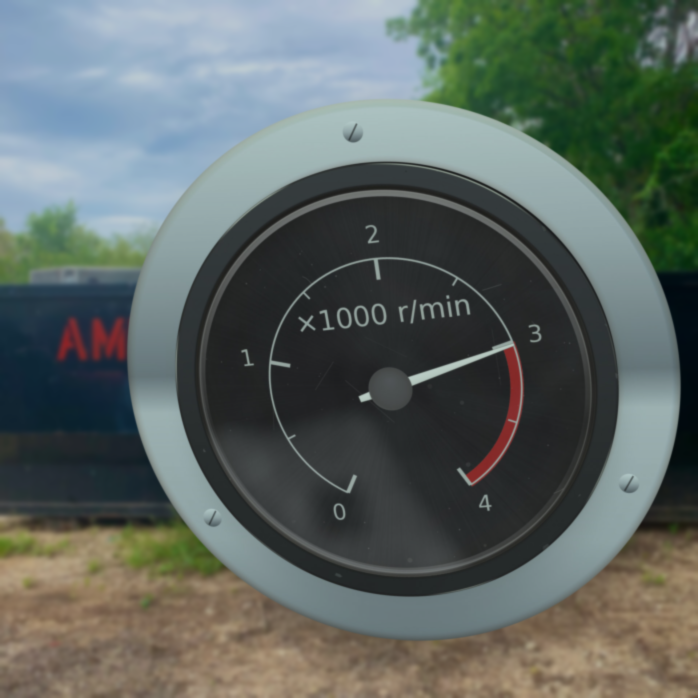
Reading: 3000
